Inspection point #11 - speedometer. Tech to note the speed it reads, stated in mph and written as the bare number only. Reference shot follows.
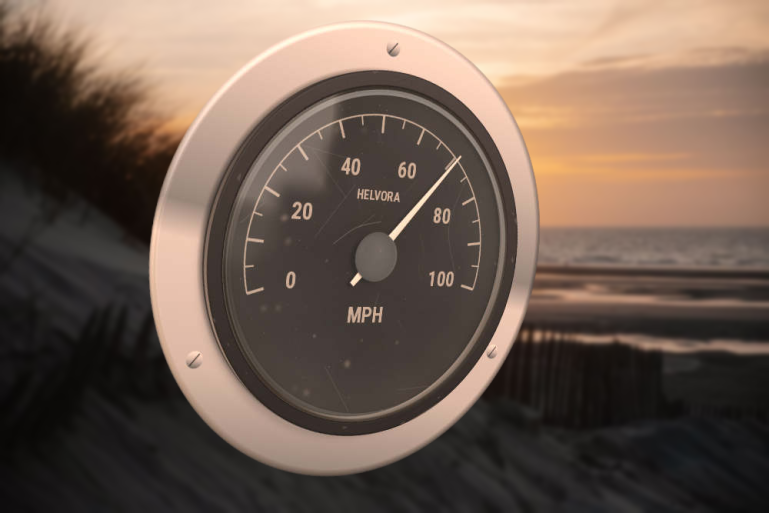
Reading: 70
